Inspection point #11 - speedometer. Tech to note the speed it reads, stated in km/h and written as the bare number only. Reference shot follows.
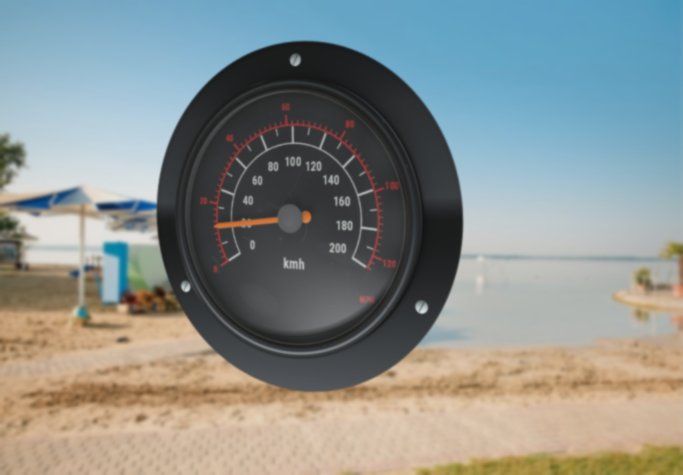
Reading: 20
